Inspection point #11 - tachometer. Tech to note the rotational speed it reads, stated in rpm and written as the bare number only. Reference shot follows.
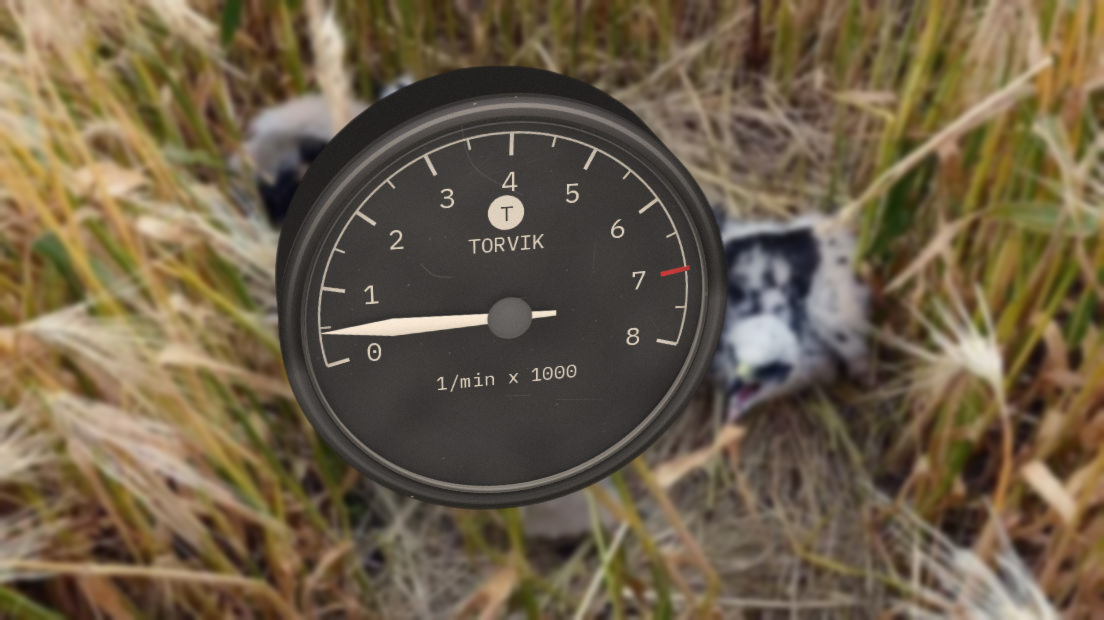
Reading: 500
